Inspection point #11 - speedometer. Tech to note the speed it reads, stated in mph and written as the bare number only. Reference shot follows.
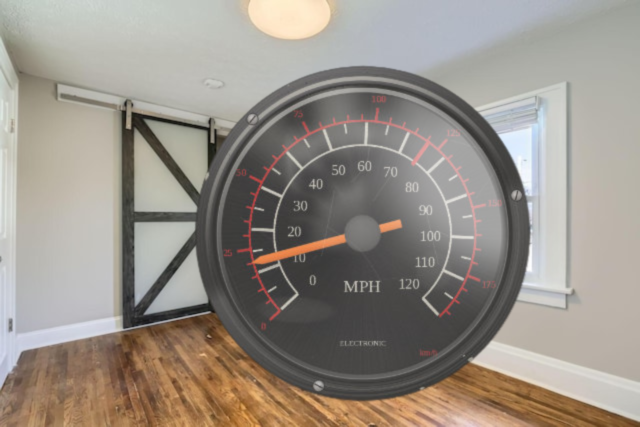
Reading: 12.5
